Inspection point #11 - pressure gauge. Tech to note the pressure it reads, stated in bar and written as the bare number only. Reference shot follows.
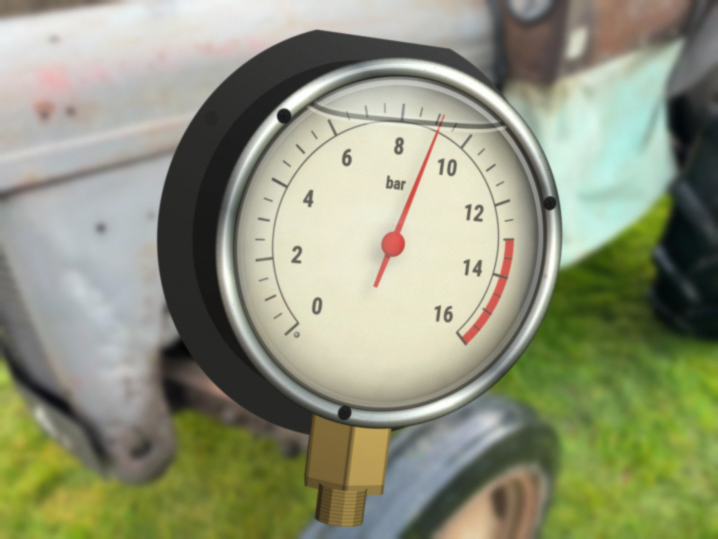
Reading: 9
